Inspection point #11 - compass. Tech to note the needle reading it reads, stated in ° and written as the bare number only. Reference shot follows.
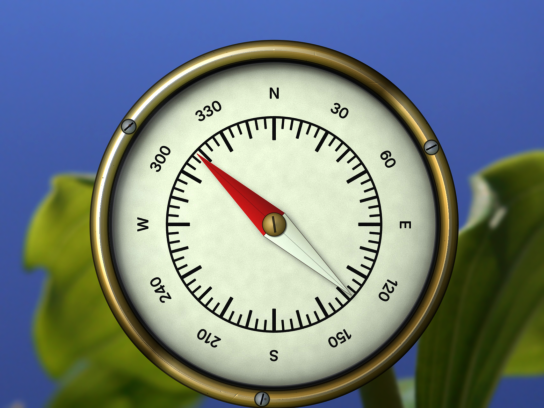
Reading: 312.5
